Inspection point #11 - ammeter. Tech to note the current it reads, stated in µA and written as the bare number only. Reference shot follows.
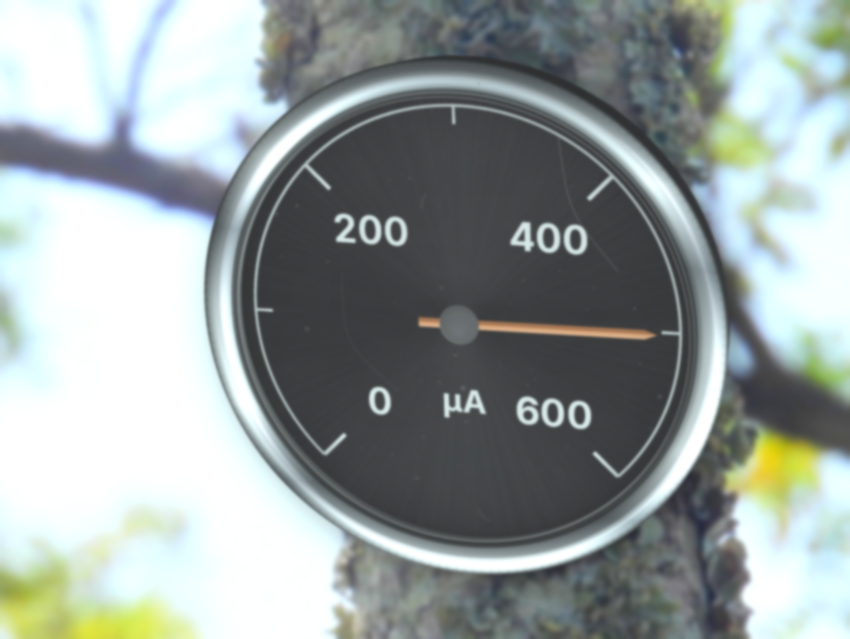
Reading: 500
